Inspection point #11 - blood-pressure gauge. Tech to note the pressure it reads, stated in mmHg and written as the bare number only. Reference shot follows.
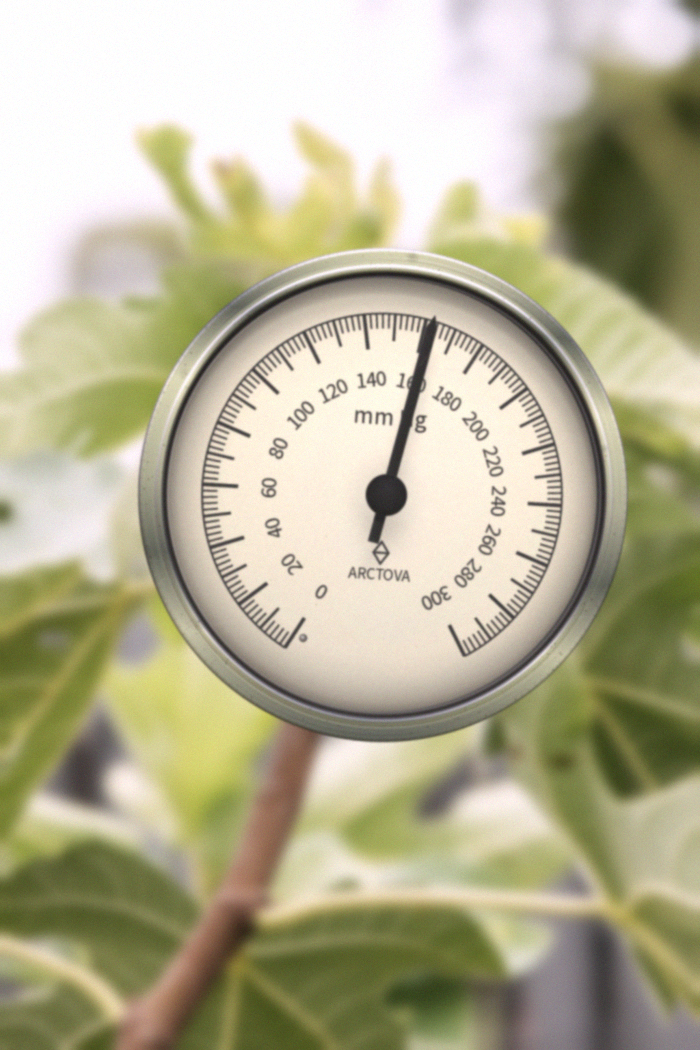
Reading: 162
